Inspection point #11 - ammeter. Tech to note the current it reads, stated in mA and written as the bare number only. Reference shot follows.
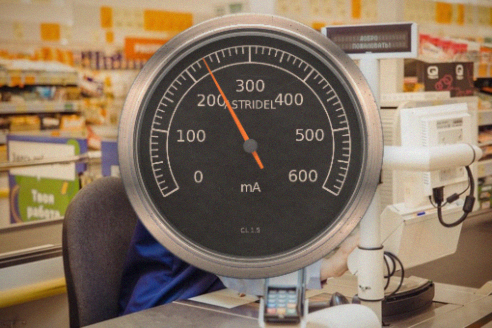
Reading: 230
